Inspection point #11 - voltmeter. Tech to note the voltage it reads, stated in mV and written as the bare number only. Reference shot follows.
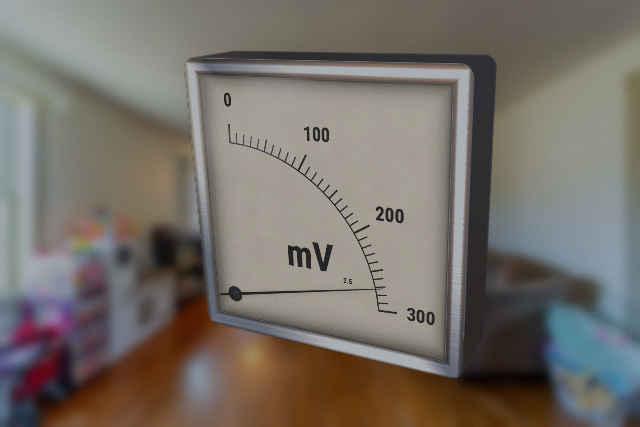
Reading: 270
